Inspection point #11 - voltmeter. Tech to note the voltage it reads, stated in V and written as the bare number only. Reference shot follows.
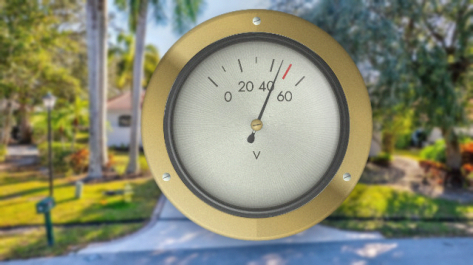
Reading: 45
